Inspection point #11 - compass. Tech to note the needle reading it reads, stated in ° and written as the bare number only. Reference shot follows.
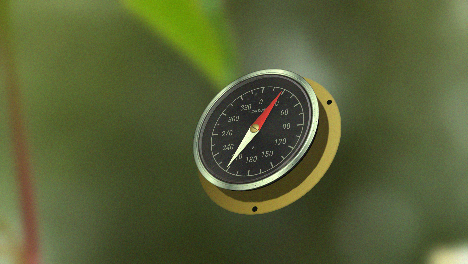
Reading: 30
